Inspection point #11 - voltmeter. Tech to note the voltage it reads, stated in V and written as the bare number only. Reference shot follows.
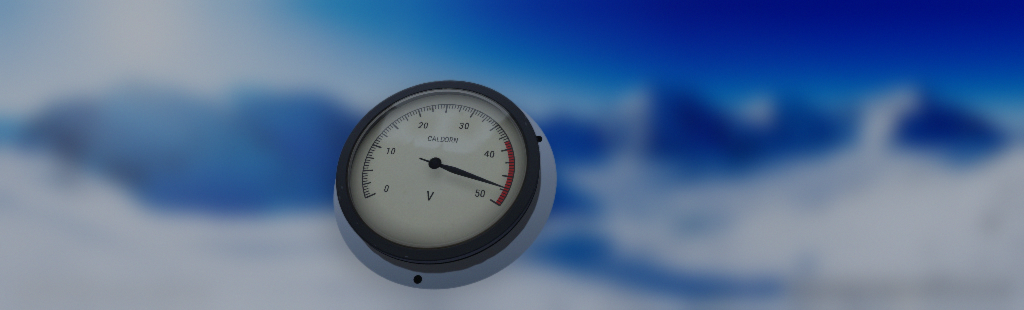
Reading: 47.5
